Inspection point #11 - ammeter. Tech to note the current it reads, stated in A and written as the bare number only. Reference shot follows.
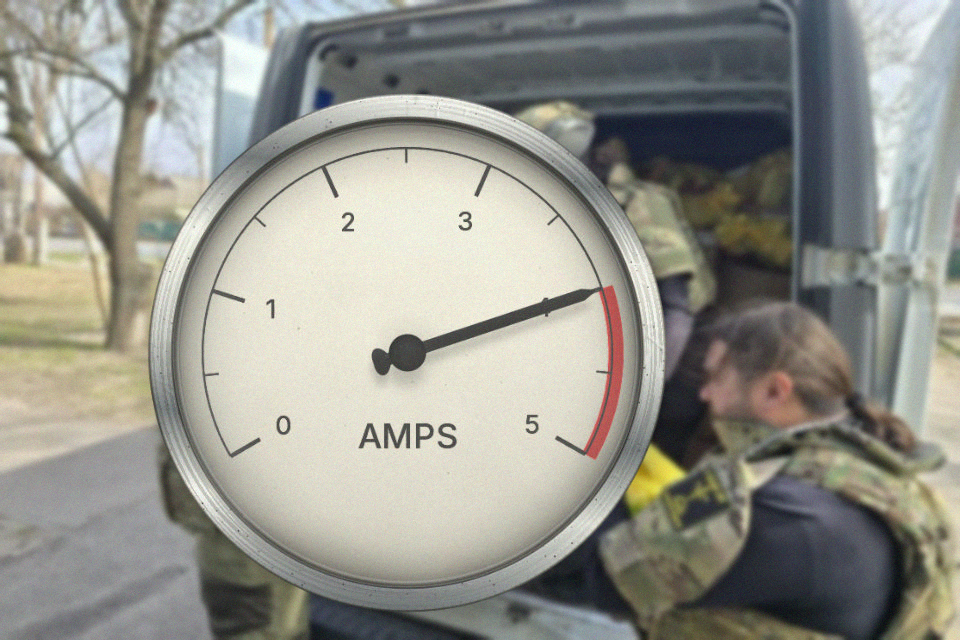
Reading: 4
